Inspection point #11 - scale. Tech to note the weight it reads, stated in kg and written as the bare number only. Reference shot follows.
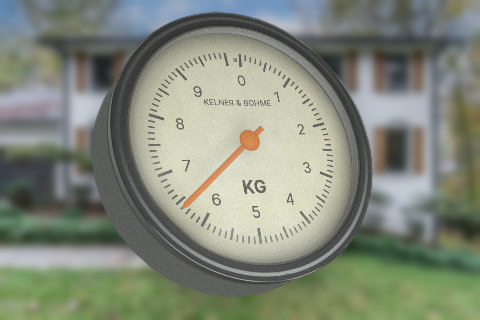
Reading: 6.4
